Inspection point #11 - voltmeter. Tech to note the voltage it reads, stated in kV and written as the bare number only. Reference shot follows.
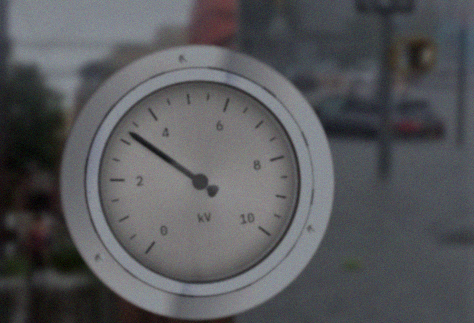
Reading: 3.25
